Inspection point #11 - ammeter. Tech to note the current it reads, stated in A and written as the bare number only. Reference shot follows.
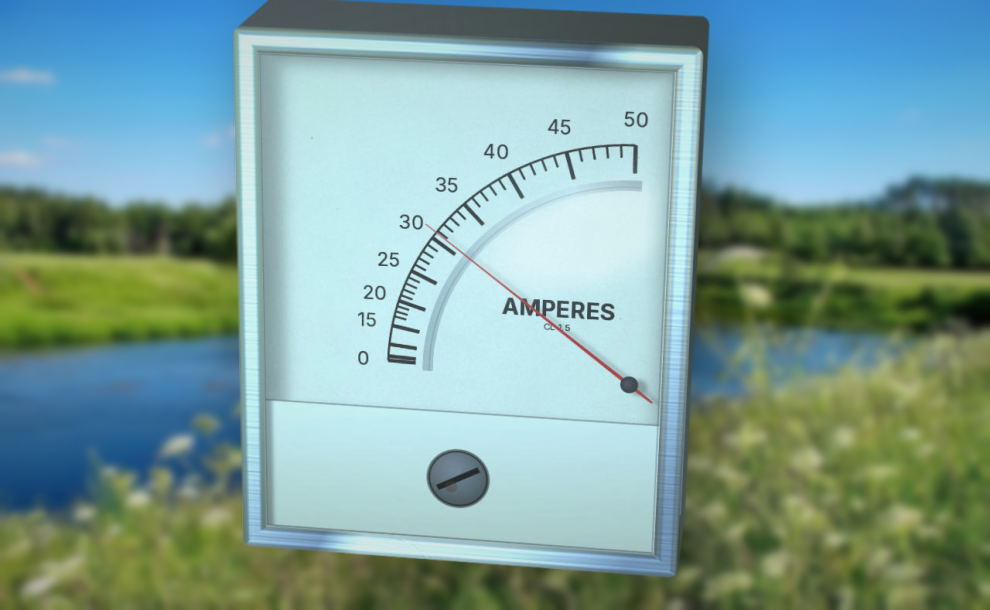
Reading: 31
